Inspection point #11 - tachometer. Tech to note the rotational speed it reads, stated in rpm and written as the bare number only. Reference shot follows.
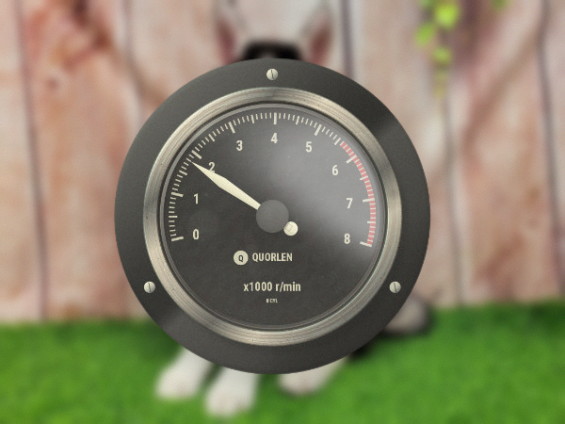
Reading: 1800
